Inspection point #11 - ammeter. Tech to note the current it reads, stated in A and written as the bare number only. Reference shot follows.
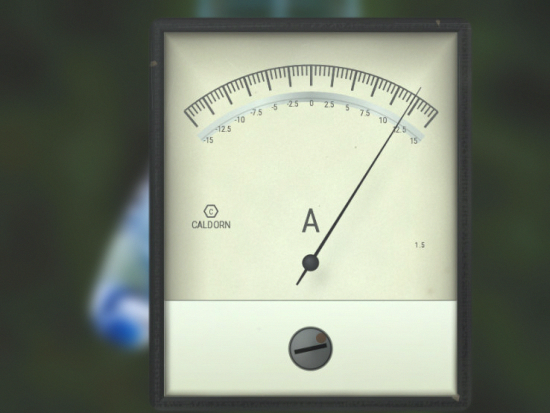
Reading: 12
